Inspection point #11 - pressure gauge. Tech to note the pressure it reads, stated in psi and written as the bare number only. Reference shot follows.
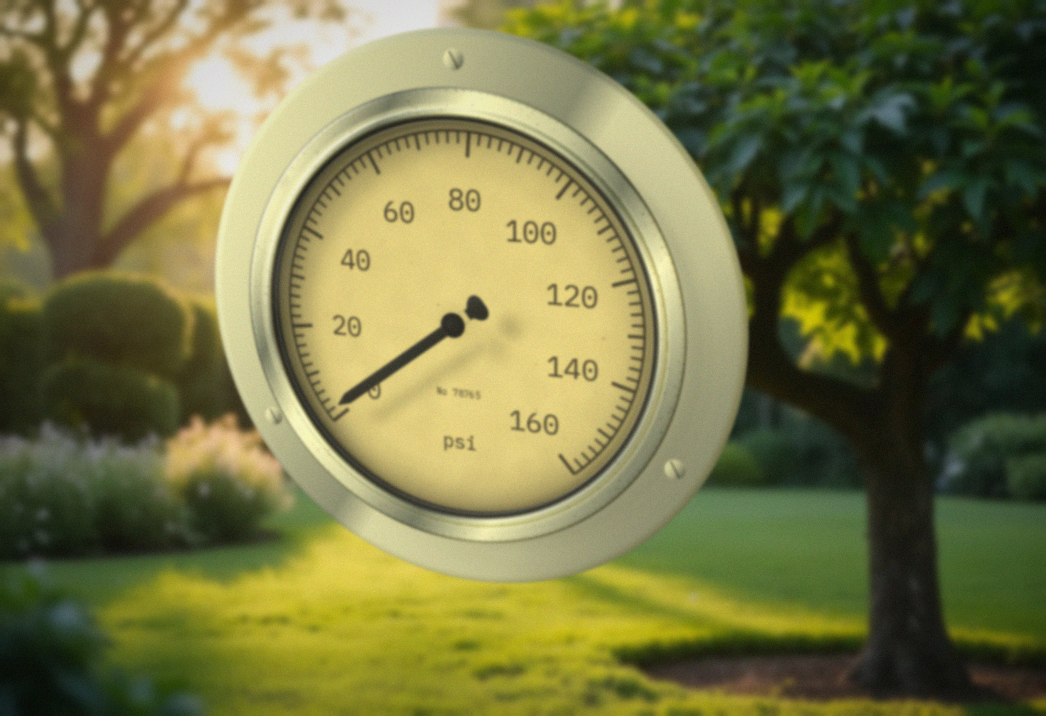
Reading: 2
